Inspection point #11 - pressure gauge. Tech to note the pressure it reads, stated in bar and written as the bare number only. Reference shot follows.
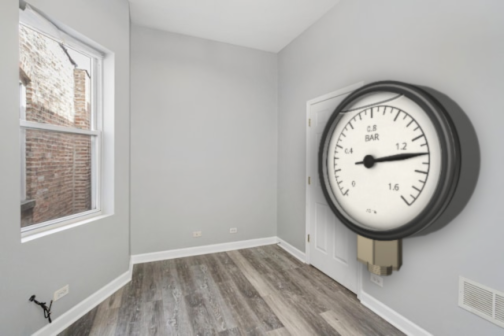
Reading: 1.3
